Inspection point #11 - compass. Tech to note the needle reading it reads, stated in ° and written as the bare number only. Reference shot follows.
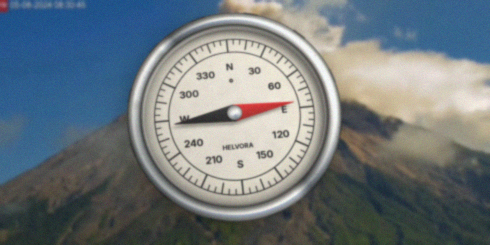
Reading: 85
